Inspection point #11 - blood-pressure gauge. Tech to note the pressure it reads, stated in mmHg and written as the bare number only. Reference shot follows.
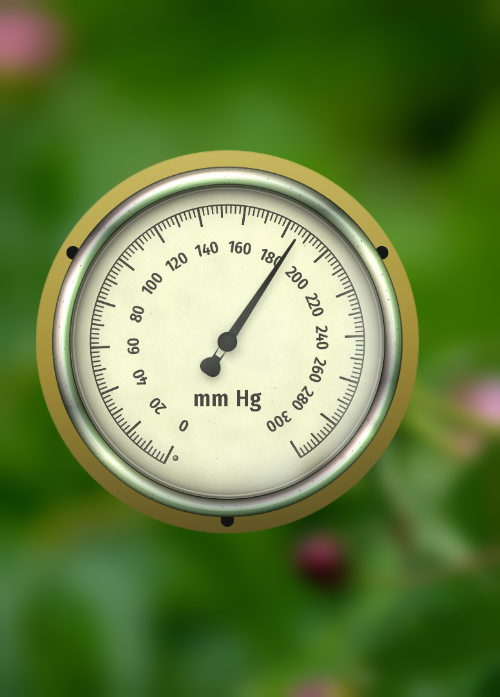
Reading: 186
